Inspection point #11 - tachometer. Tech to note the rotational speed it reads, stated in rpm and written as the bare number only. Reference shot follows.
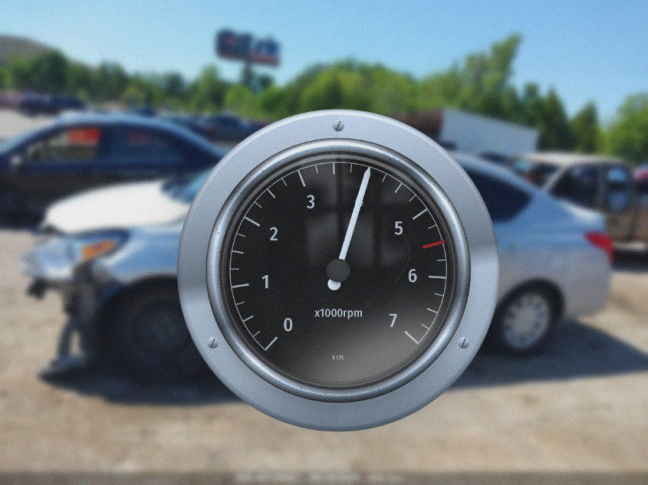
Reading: 4000
